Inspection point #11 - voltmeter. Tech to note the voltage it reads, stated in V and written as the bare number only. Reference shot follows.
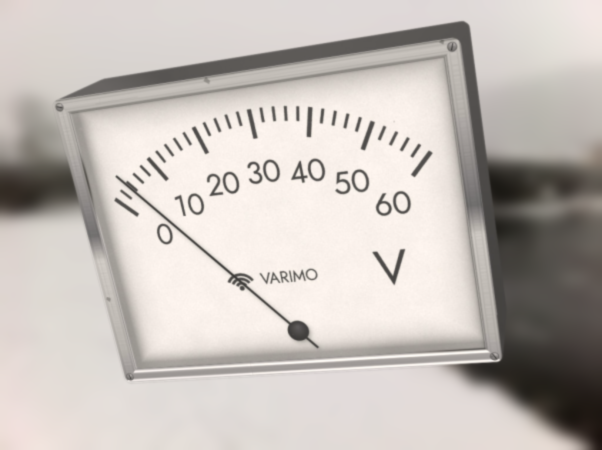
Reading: 4
